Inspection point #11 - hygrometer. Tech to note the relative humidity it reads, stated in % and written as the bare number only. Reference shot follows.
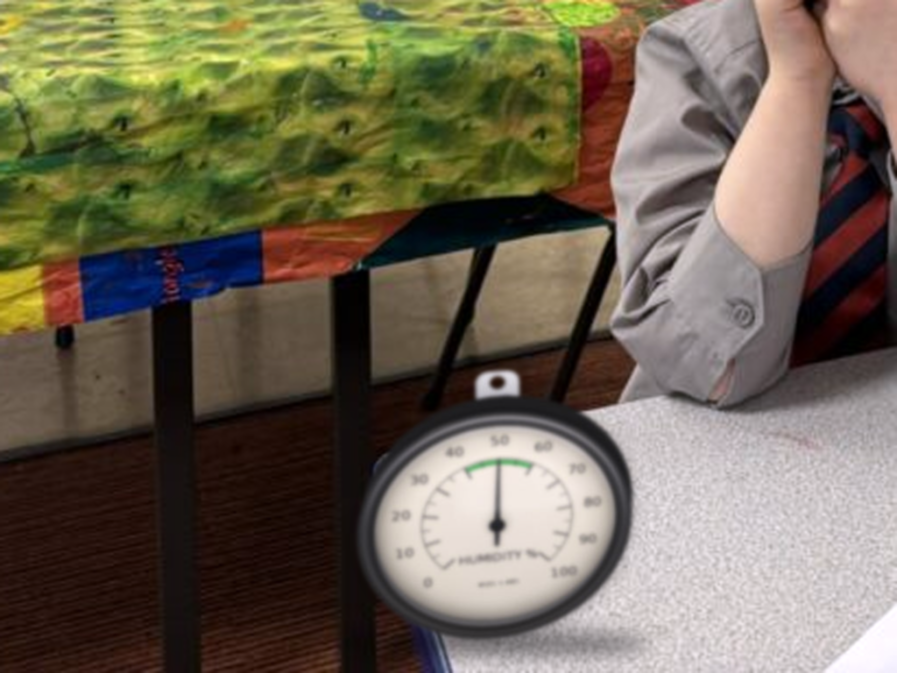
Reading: 50
